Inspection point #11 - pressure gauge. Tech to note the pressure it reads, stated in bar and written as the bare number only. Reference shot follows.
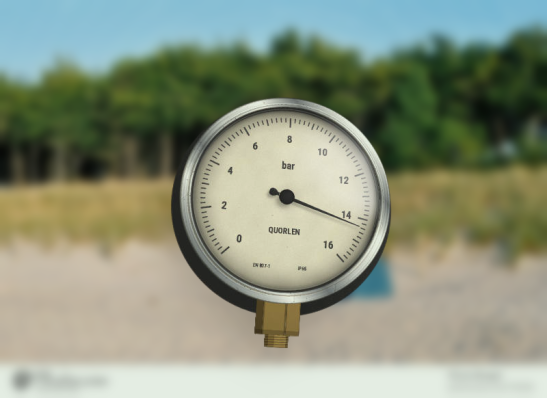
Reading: 14.4
